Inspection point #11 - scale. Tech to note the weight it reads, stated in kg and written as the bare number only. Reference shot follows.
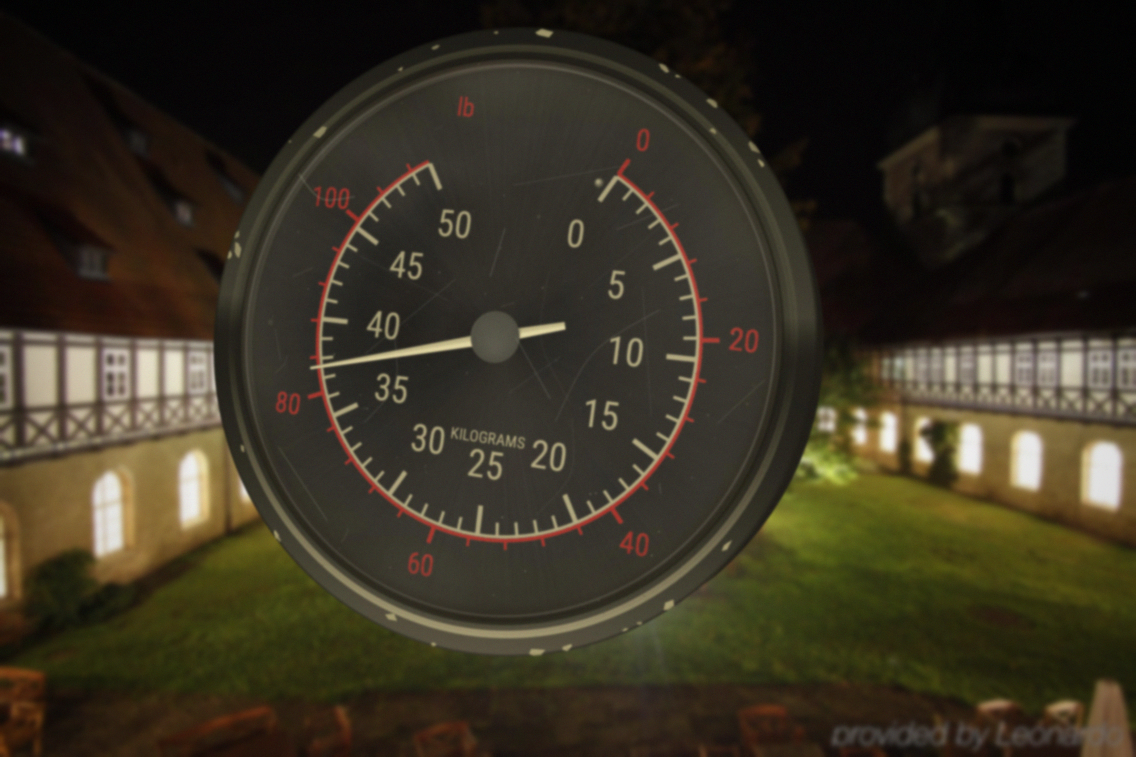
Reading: 37.5
